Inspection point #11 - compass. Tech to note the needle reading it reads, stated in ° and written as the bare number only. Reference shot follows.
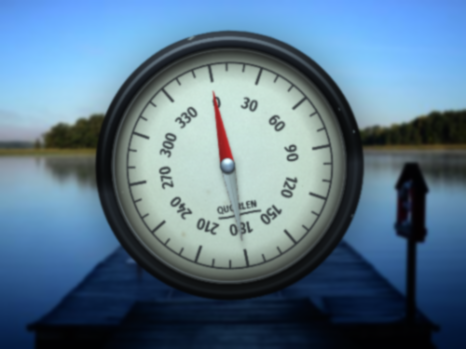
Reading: 0
